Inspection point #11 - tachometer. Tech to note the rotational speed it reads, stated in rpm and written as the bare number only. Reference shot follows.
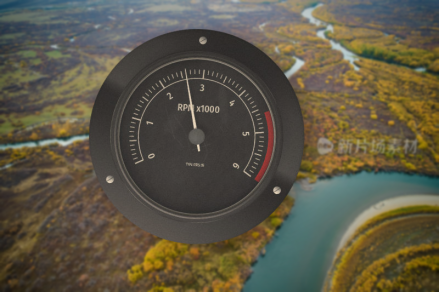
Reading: 2600
